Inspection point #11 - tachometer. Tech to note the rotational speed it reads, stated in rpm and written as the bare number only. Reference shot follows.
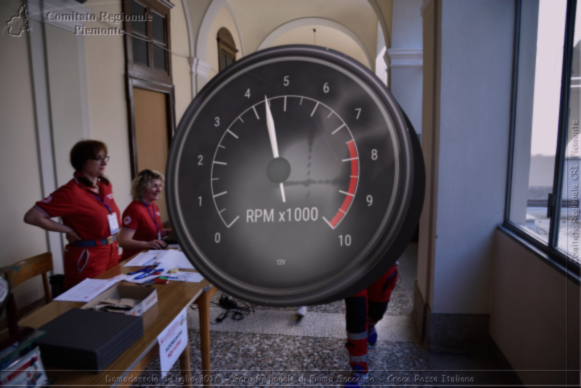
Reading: 4500
